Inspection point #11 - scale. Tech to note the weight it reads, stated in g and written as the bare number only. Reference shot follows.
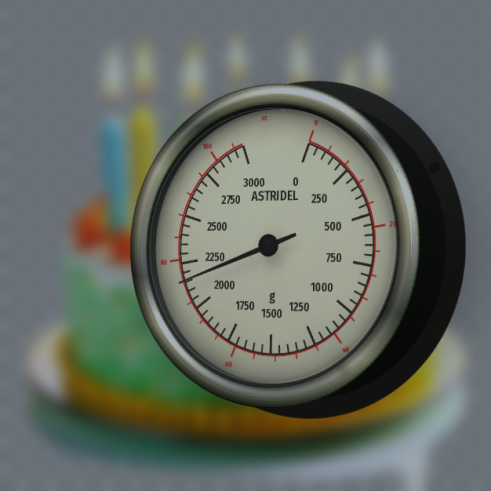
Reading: 2150
